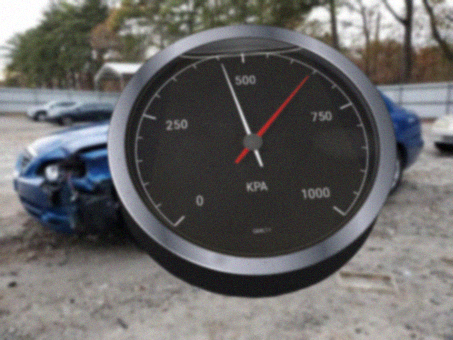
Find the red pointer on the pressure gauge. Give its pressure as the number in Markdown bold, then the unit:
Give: **650** kPa
